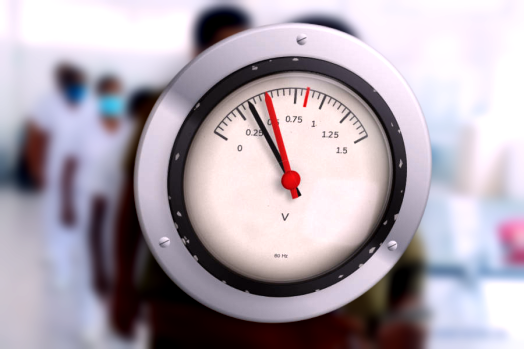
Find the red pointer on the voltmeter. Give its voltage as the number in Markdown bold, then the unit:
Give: **0.5** V
